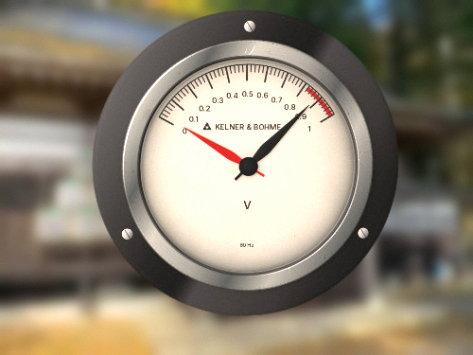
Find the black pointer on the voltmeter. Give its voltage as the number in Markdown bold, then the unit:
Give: **0.88** V
